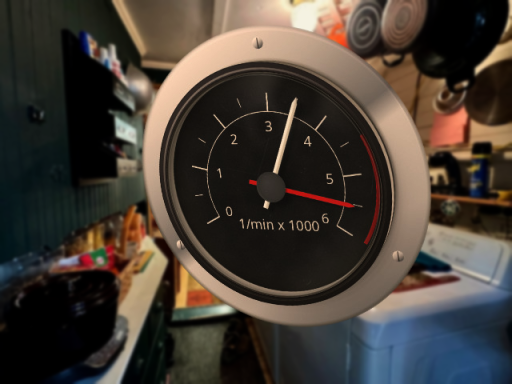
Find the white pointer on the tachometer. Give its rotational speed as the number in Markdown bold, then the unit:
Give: **3500** rpm
